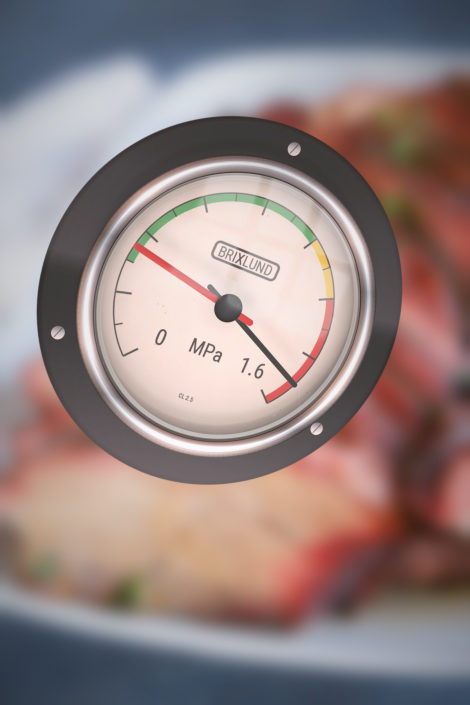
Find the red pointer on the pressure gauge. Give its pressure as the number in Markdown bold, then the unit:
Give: **0.35** MPa
